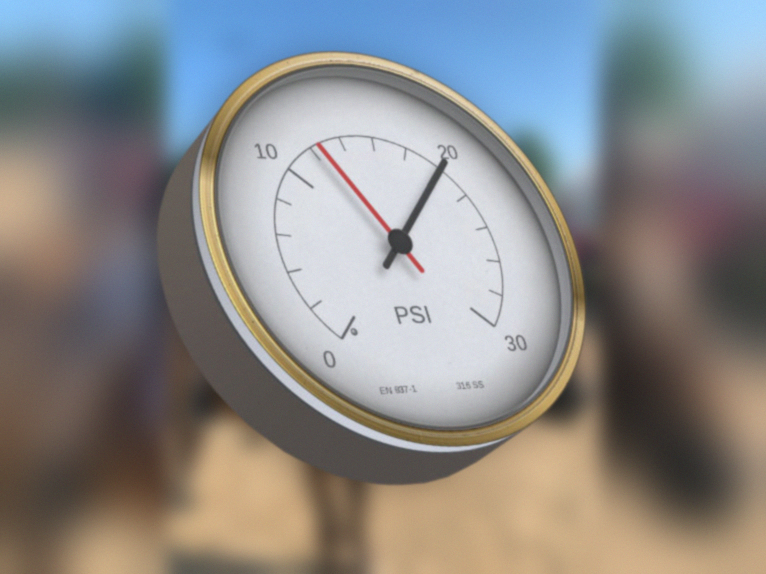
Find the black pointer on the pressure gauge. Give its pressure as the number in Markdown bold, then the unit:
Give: **20** psi
